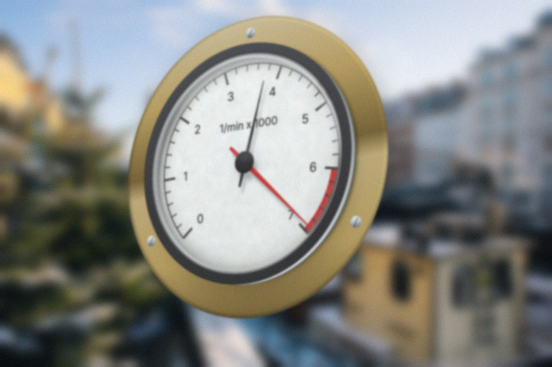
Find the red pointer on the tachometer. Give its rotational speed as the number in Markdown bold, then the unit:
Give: **6900** rpm
